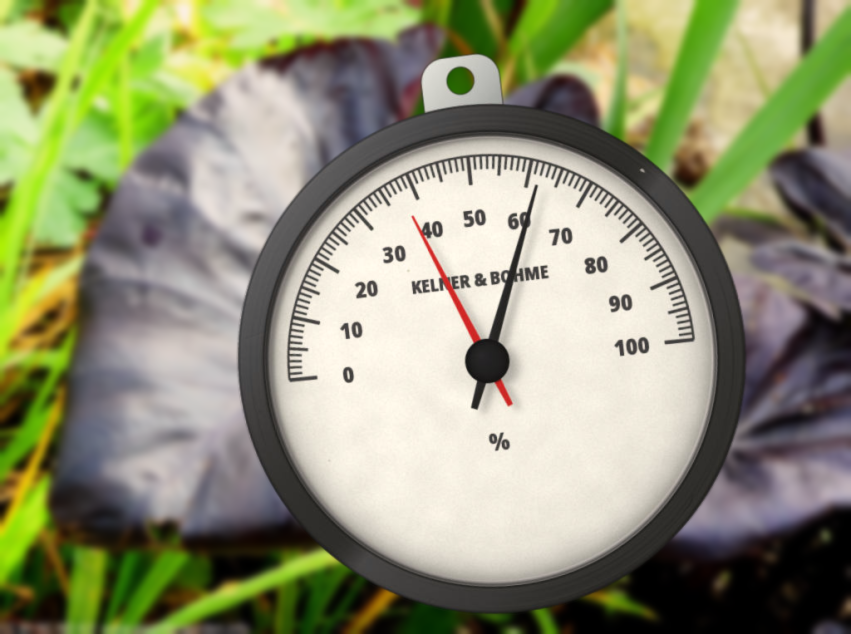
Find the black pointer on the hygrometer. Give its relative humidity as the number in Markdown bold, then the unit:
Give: **62** %
